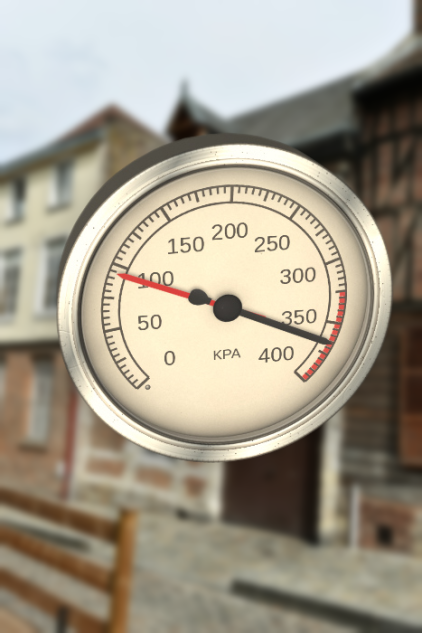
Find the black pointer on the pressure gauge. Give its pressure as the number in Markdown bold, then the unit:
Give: **365** kPa
